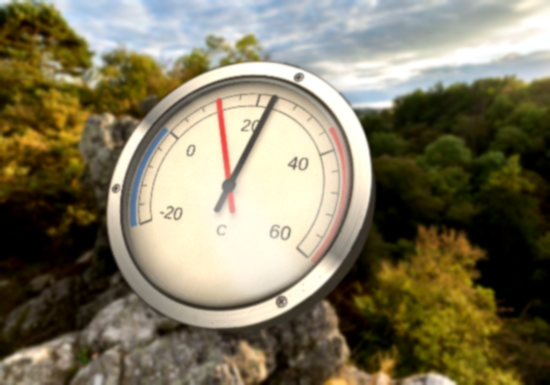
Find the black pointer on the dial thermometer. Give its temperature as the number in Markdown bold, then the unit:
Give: **24** °C
